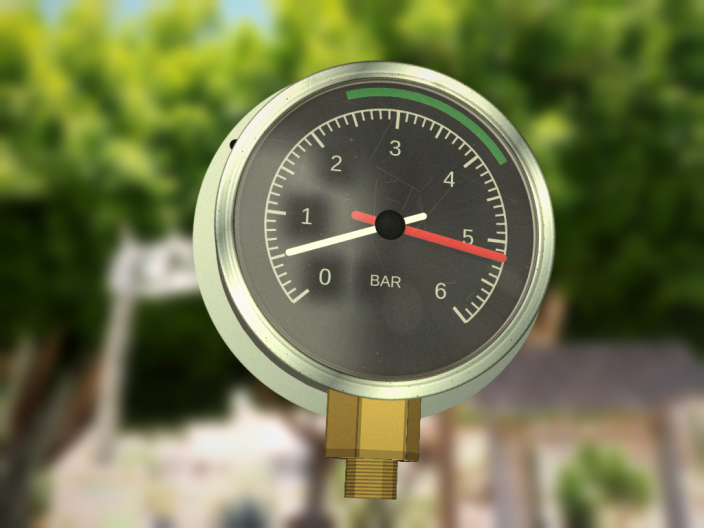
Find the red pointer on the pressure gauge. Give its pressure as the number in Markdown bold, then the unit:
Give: **5.2** bar
